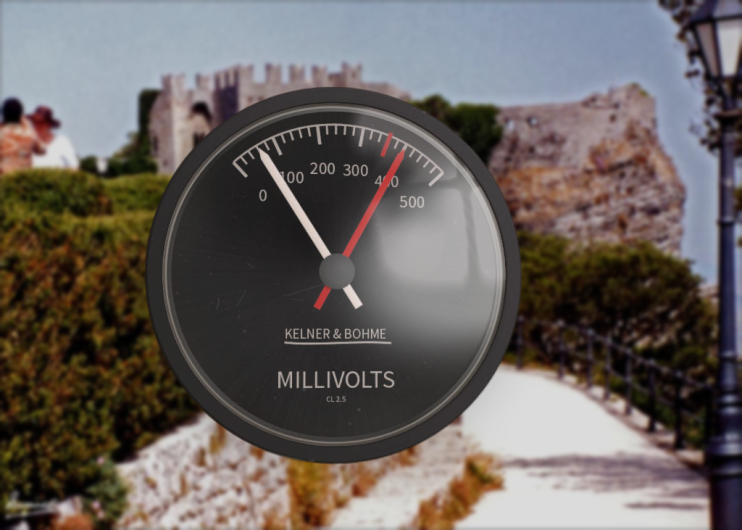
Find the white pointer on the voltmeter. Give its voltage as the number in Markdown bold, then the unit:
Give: **60** mV
